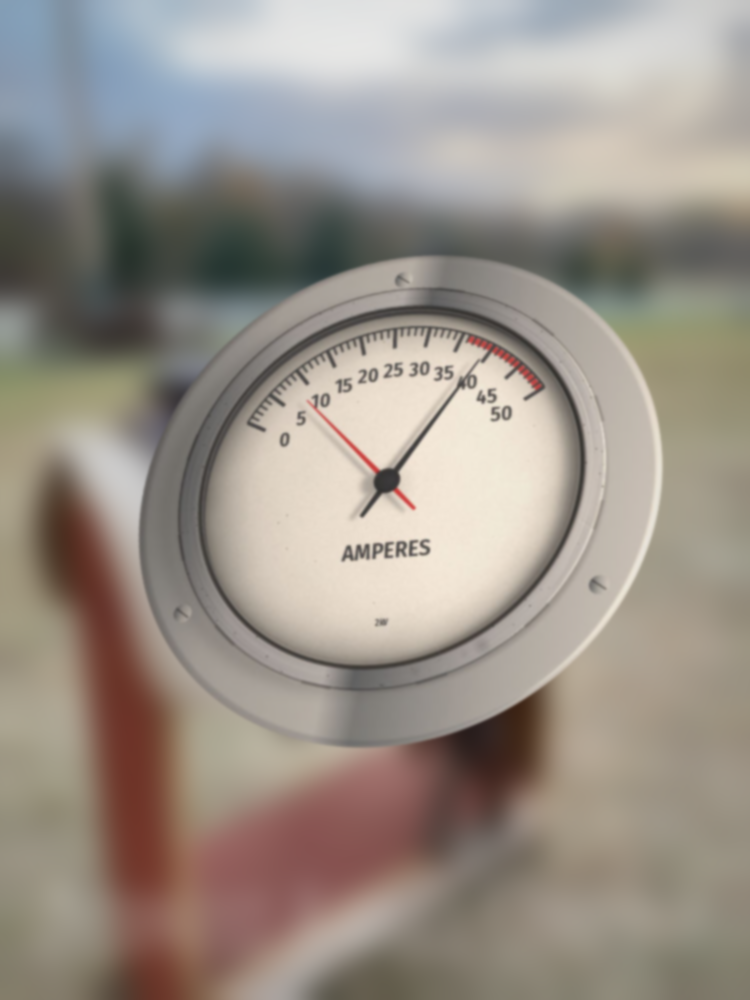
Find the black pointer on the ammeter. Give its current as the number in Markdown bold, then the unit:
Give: **40** A
